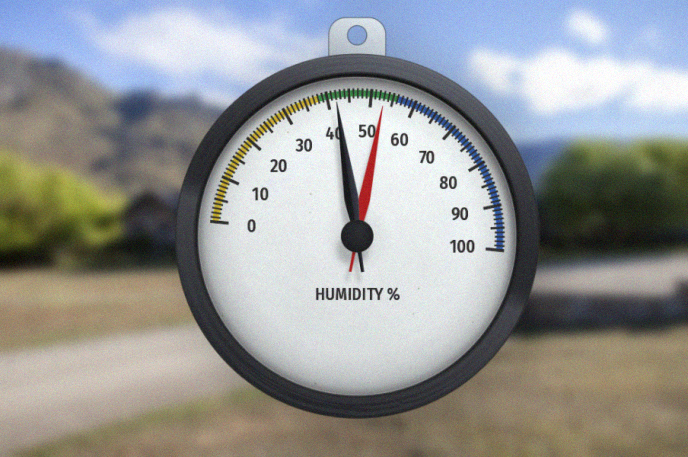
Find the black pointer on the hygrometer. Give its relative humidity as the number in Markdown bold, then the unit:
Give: **42** %
